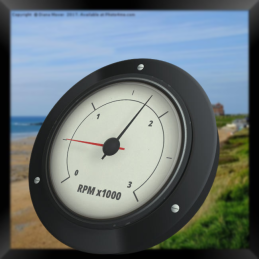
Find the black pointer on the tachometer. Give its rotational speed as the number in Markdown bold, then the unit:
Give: **1750** rpm
